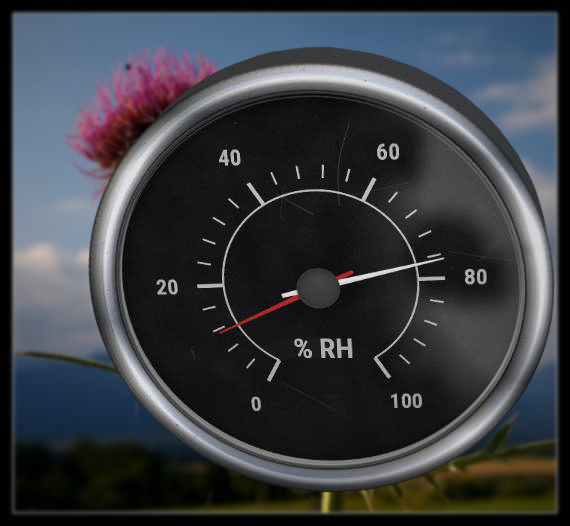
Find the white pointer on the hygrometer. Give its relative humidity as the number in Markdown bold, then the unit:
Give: **76** %
